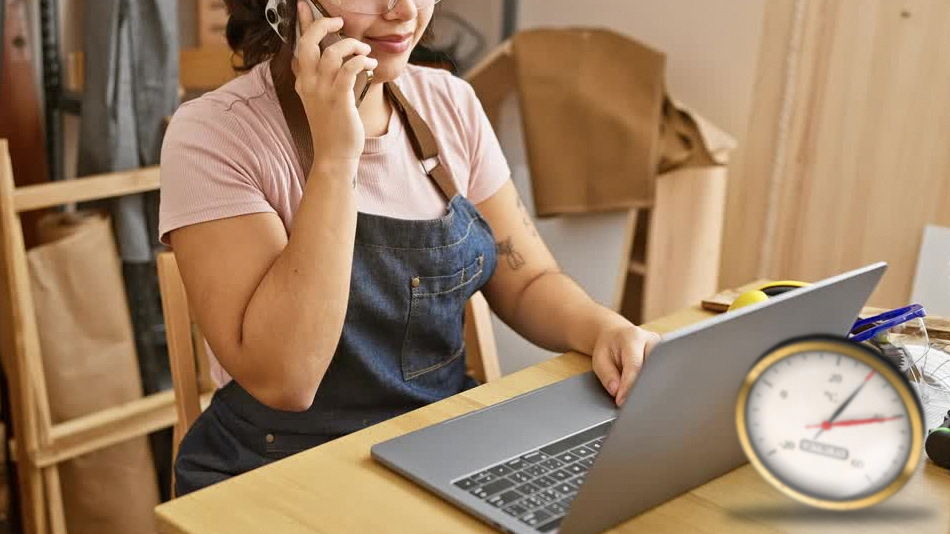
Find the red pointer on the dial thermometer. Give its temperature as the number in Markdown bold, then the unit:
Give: **40** °C
